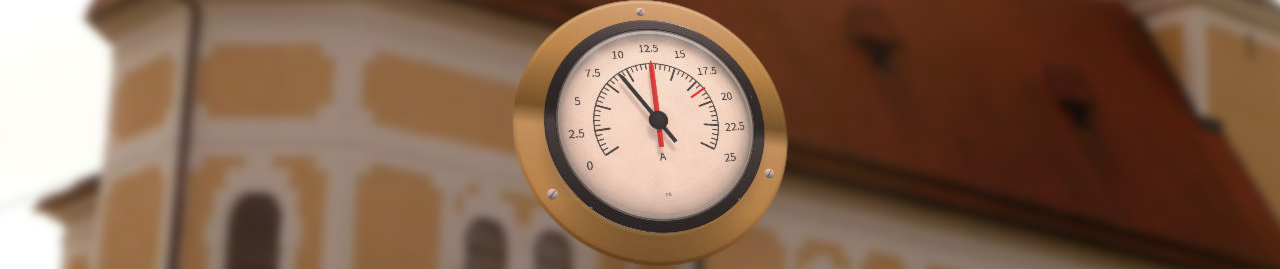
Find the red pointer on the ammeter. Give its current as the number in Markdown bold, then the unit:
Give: **12.5** A
